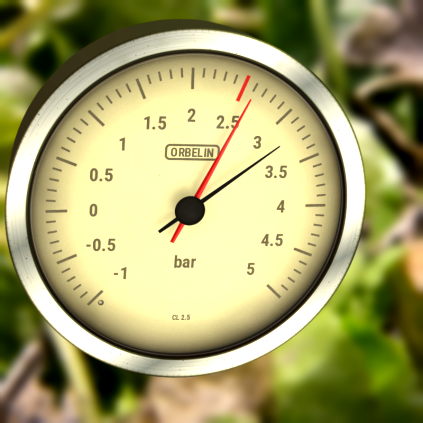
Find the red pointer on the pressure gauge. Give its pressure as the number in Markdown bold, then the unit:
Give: **2.6** bar
